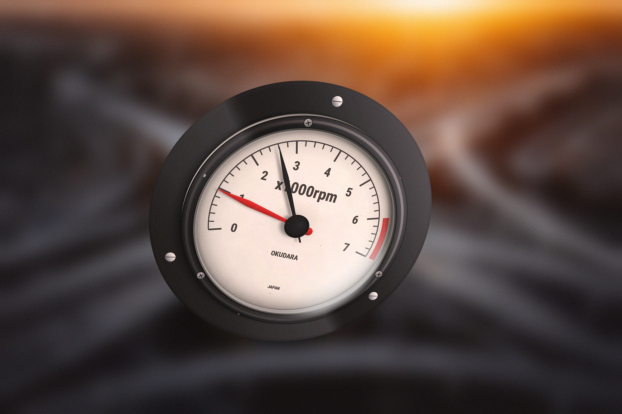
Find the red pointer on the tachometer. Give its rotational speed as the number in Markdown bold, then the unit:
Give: **1000** rpm
